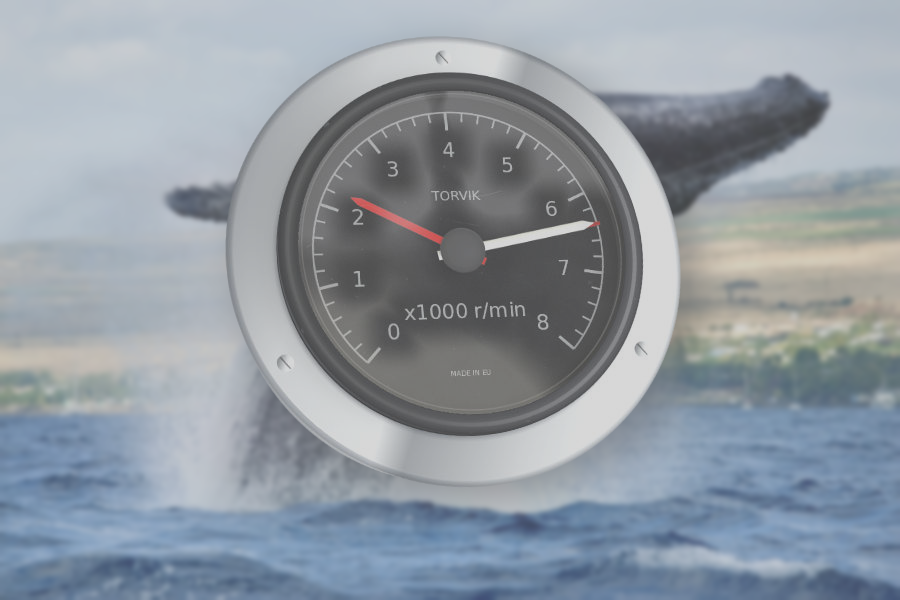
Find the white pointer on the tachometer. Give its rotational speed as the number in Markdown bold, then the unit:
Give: **6400** rpm
